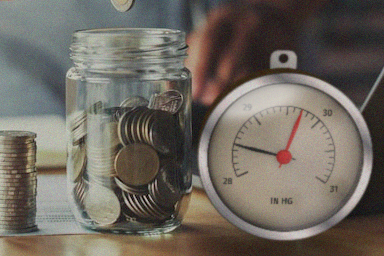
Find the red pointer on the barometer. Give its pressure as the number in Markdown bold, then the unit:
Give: **29.7** inHg
